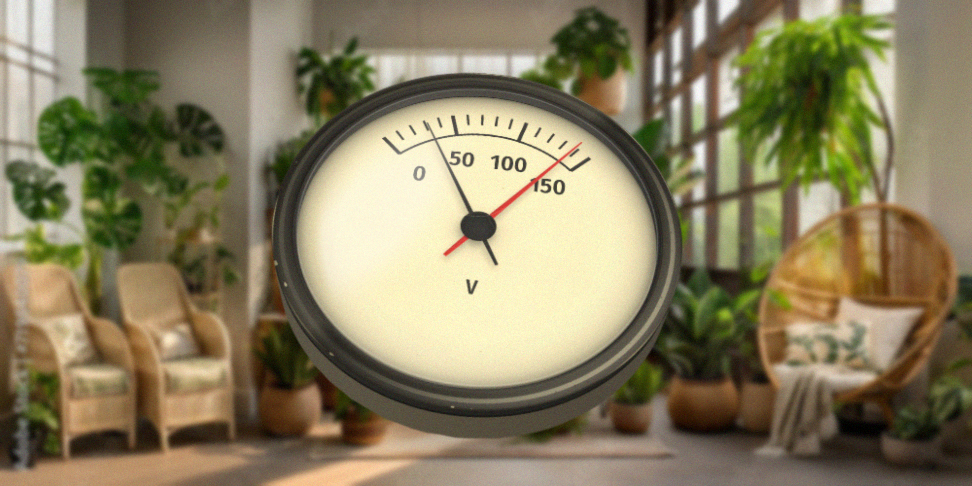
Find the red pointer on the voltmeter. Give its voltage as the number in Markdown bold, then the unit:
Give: **140** V
